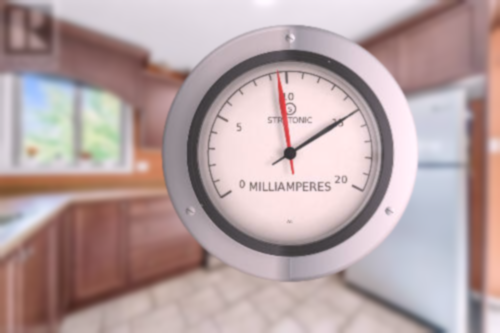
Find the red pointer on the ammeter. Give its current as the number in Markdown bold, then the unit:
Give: **9.5** mA
